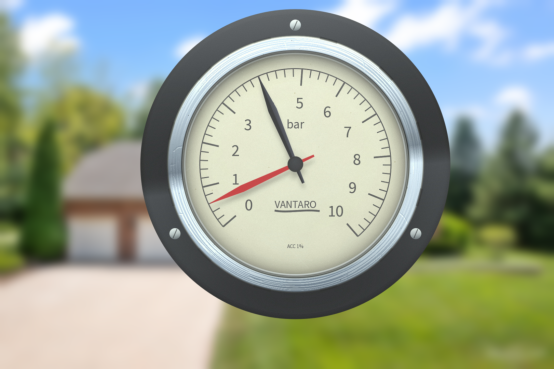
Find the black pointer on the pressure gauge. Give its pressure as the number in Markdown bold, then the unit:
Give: **4** bar
